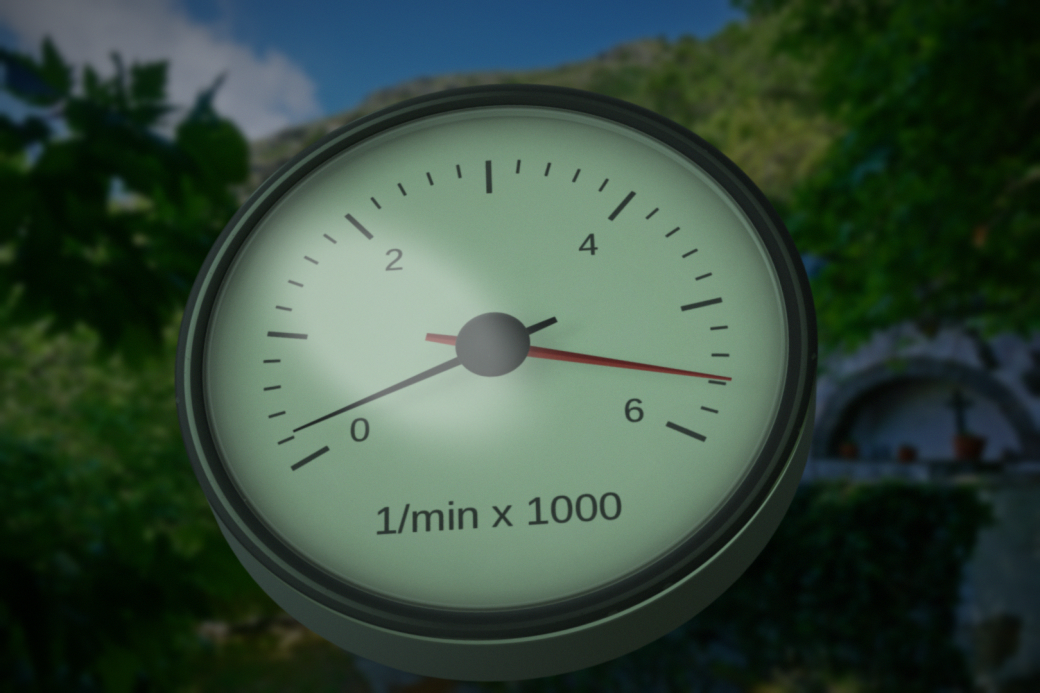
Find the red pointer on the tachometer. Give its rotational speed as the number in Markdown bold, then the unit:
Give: **5600** rpm
